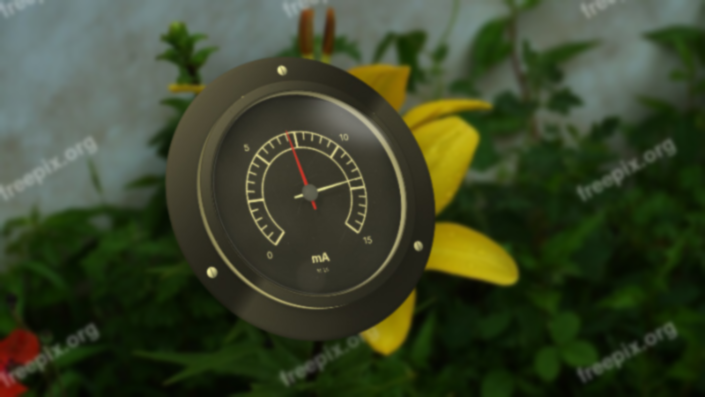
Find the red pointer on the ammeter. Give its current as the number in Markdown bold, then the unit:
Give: **7** mA
